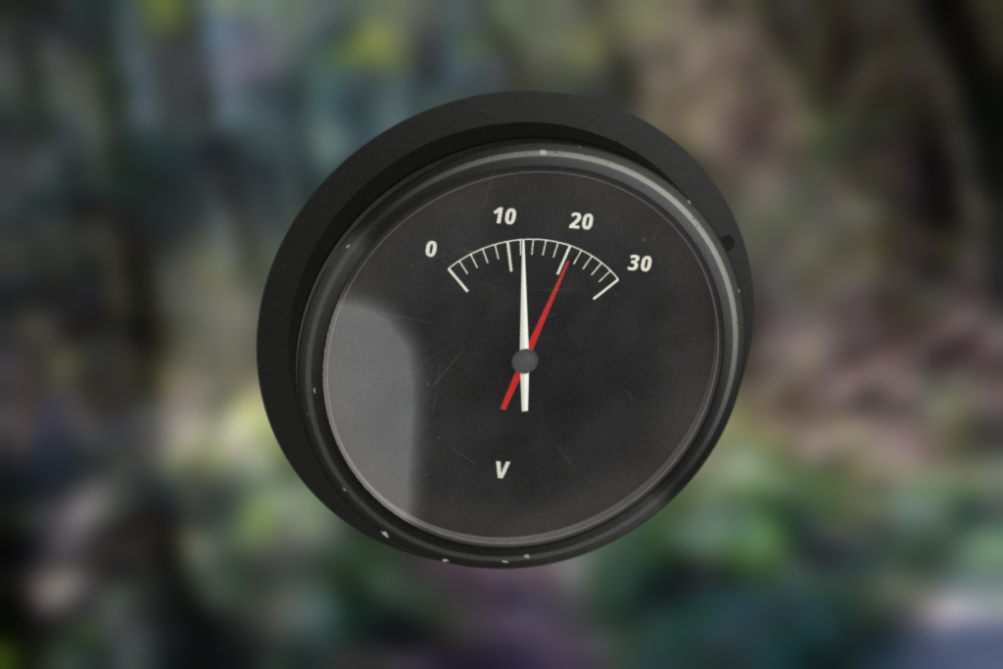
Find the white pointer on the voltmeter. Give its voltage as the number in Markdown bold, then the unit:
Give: **12** V
